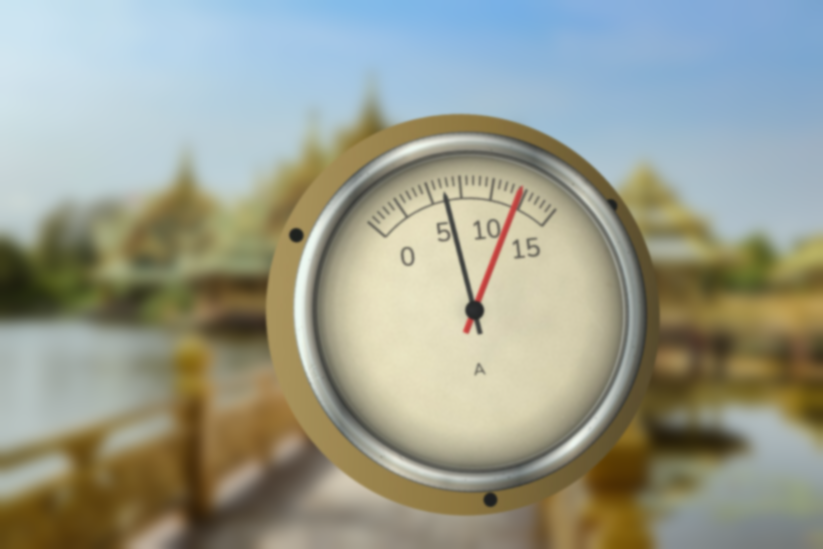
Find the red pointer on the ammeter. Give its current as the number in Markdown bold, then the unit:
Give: **12** A
